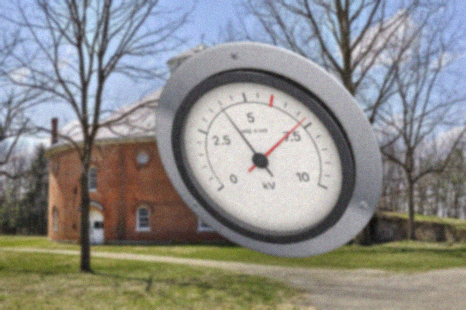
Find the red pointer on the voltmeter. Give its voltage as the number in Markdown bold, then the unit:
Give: **7.25** kV
